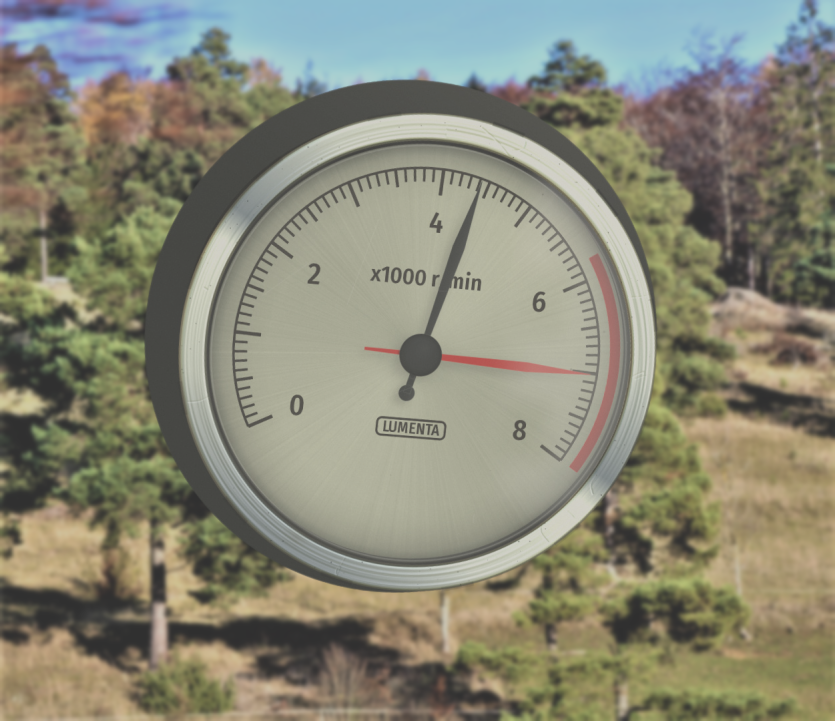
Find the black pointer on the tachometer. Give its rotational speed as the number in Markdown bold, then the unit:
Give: **4400** rpm
